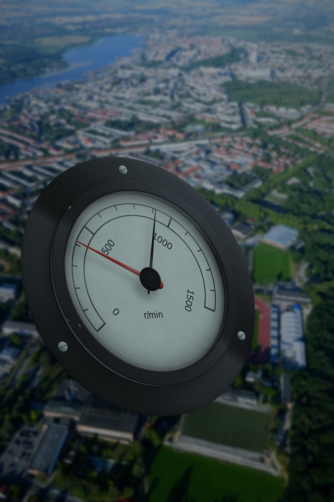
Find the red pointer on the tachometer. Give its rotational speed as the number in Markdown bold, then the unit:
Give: **400** rpm
